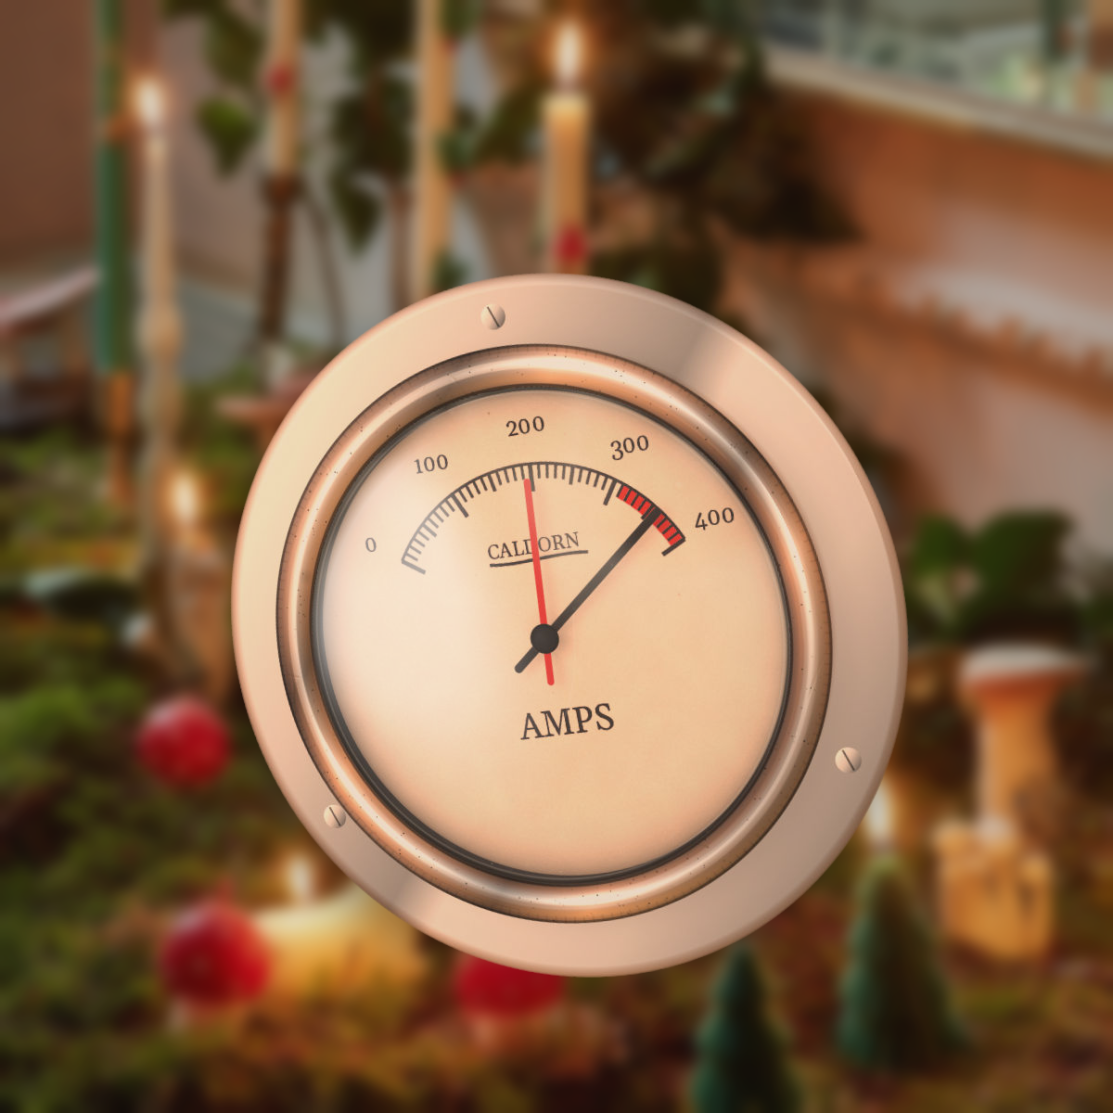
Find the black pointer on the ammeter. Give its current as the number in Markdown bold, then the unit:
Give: **360** A
